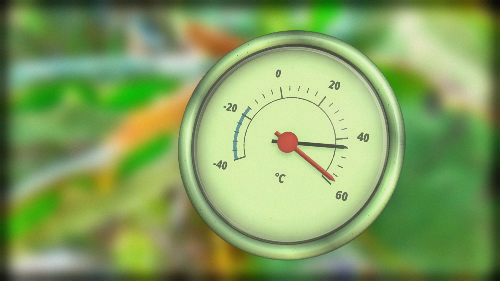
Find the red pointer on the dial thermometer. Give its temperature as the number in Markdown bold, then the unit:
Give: **58** °C
